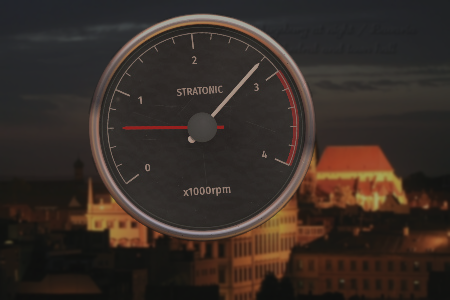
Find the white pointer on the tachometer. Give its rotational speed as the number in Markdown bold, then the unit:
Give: **2800** rpm
